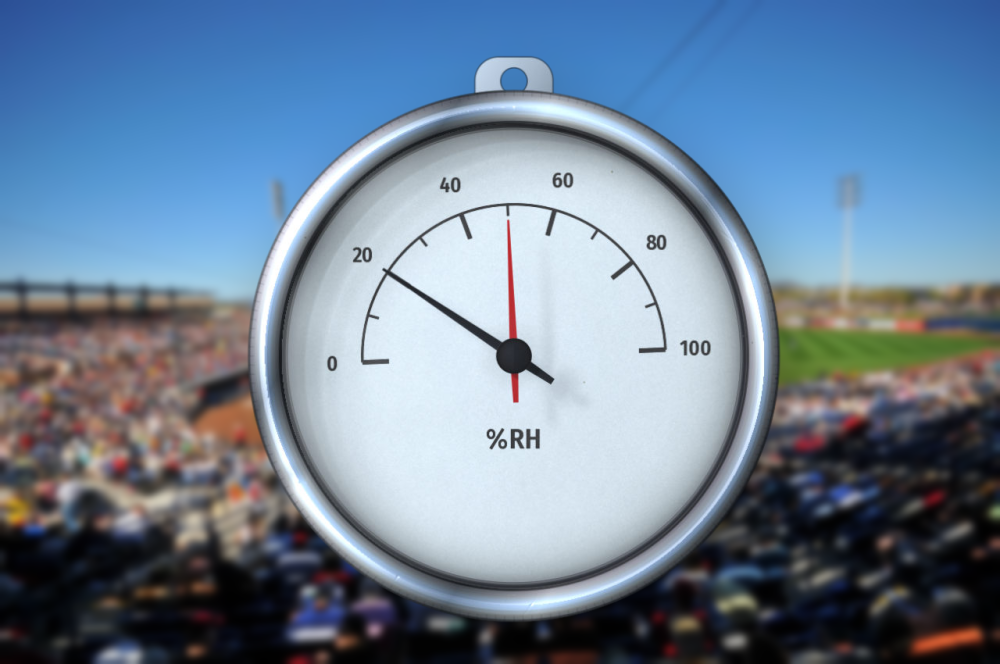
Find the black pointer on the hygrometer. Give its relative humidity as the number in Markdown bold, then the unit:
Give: **20** %
